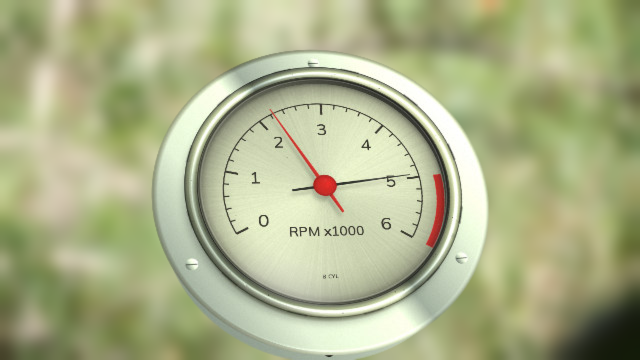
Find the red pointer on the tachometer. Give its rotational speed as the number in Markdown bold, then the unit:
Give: **2200** rpm
